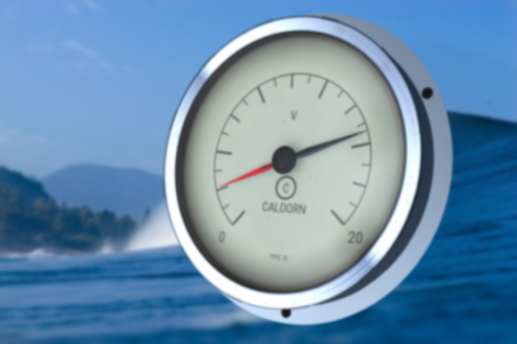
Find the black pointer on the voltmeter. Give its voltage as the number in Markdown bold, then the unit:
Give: **15.5** V
